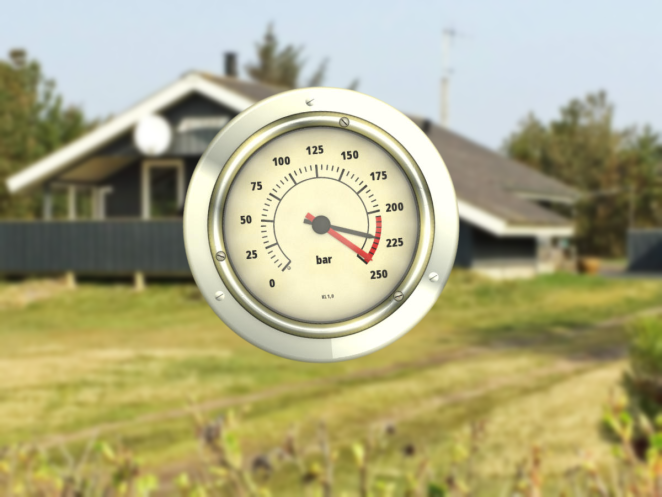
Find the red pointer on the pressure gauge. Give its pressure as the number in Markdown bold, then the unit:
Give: **245** bar
